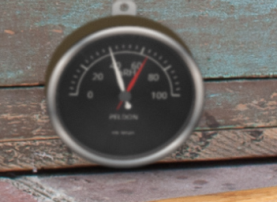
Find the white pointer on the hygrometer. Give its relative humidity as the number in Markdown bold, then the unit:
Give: **40** %
